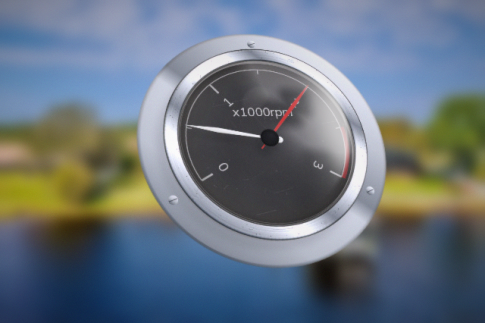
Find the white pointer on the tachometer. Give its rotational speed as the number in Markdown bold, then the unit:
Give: **500** rpm
